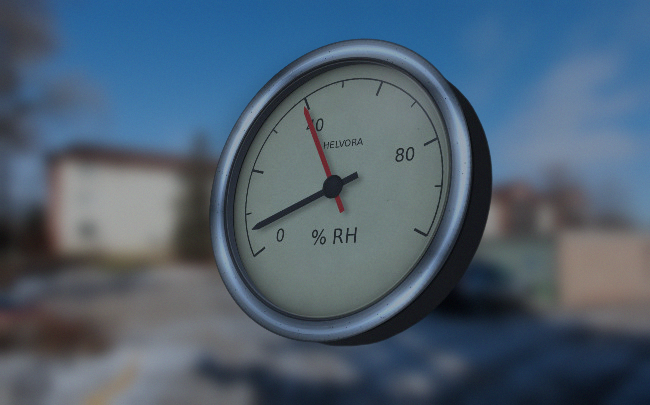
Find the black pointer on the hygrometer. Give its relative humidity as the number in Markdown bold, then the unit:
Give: **5** %
